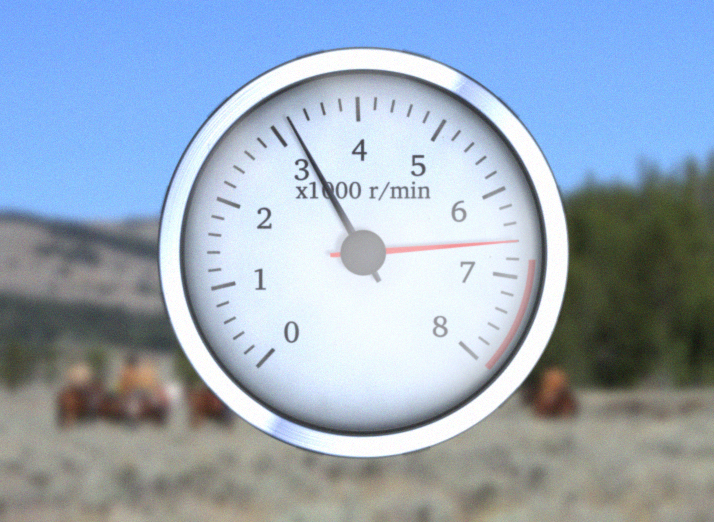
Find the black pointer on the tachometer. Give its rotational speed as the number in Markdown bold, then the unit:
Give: **3200** rpm
